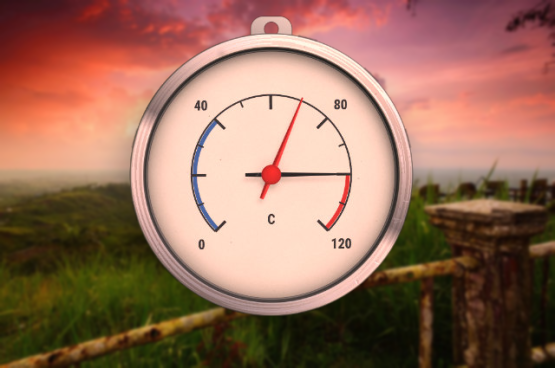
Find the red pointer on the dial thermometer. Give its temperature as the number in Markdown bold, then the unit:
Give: **70** °C
